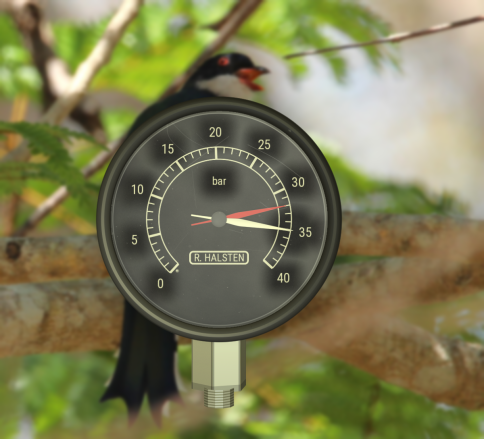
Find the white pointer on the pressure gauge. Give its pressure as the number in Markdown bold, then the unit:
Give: **35** bar
